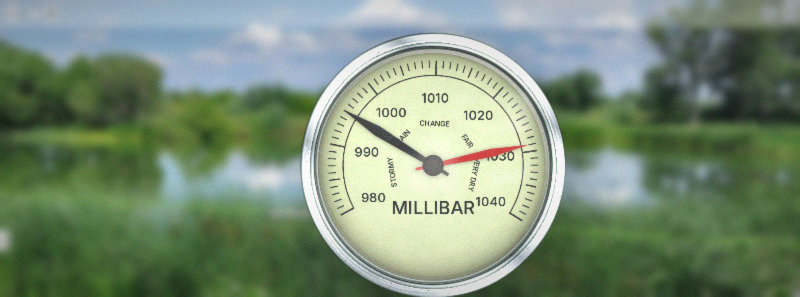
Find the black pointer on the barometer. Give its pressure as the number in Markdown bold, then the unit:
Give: **995** mbar
